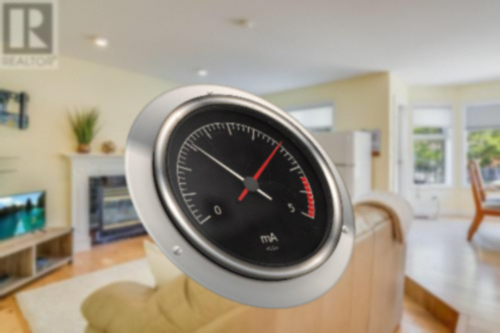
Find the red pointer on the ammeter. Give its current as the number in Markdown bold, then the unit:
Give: **3.5** mA
